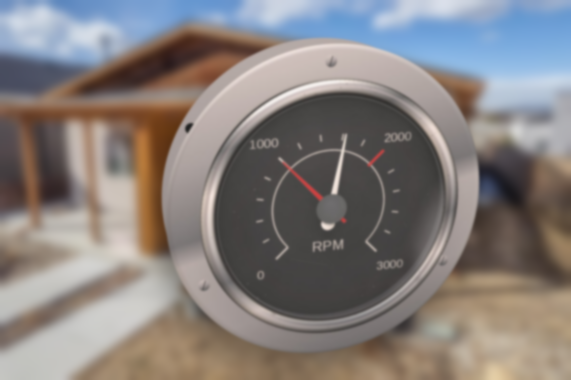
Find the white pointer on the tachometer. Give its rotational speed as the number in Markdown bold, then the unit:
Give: **1600** rpm
